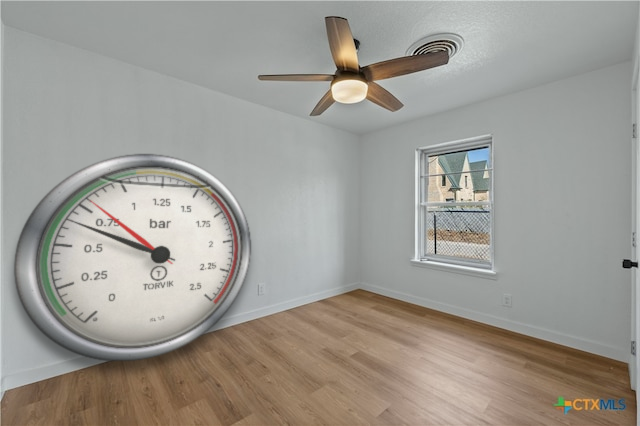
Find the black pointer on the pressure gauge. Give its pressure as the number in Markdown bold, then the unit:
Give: **0.65** bar
